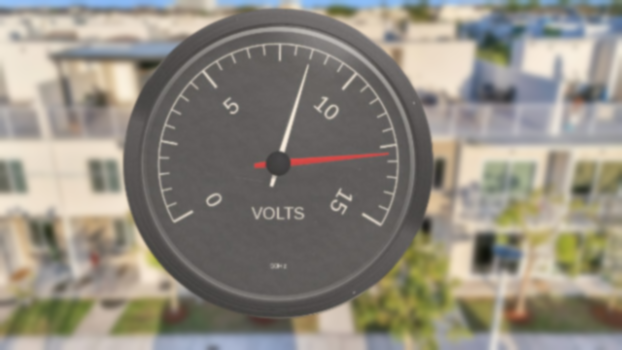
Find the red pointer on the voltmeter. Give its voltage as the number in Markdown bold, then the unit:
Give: **12.75** V
